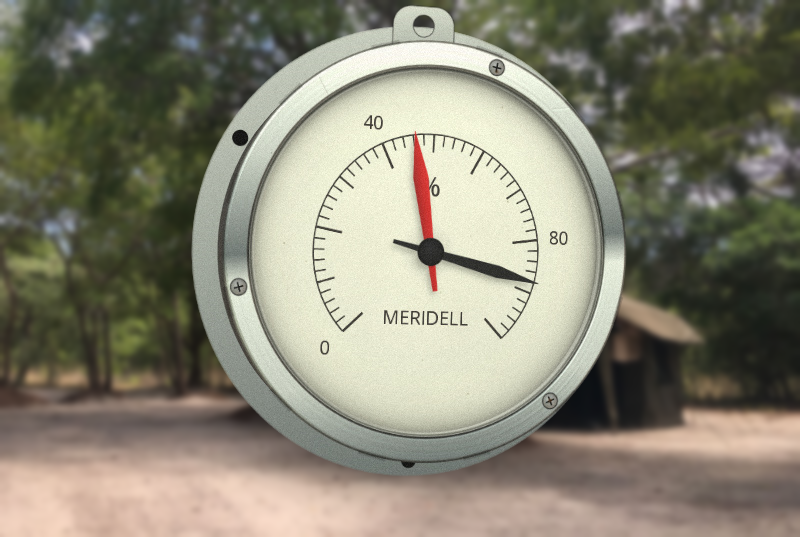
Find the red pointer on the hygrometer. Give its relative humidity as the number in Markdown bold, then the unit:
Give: **46** %
